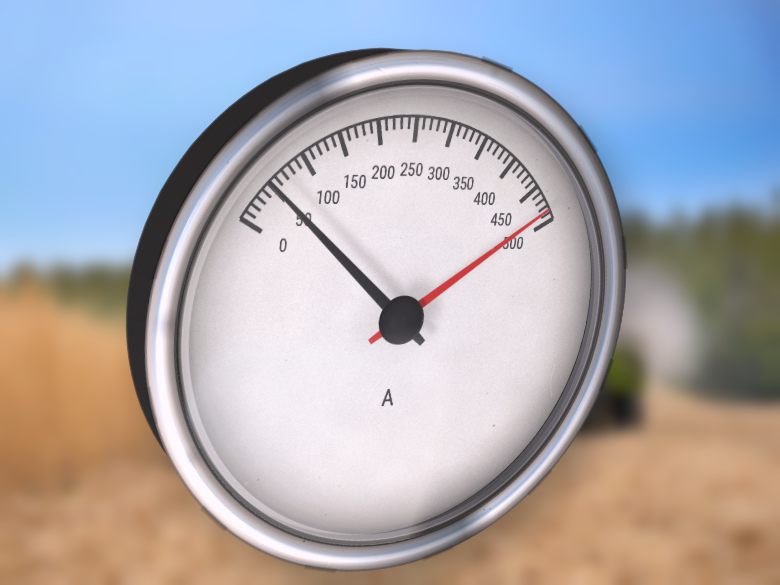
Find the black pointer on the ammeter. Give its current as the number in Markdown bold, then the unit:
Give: **50** A
